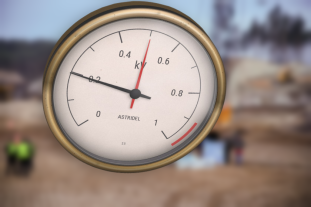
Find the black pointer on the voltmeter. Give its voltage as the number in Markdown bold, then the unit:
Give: **0.2** kV
